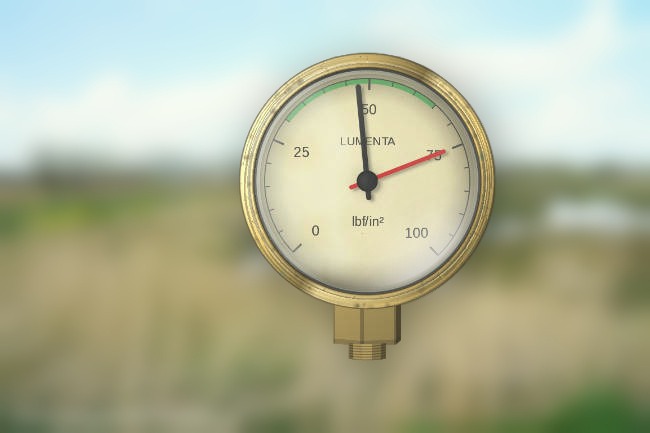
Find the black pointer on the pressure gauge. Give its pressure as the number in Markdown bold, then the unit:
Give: **47.5** psi
